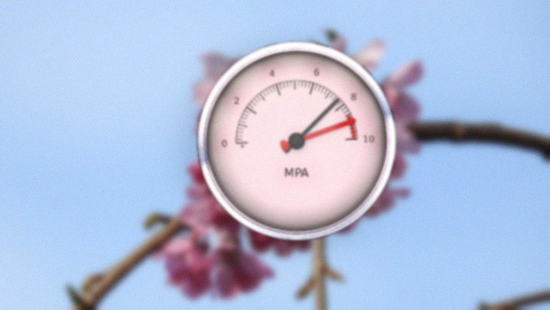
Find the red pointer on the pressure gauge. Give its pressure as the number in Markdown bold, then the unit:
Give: **9** MPa
